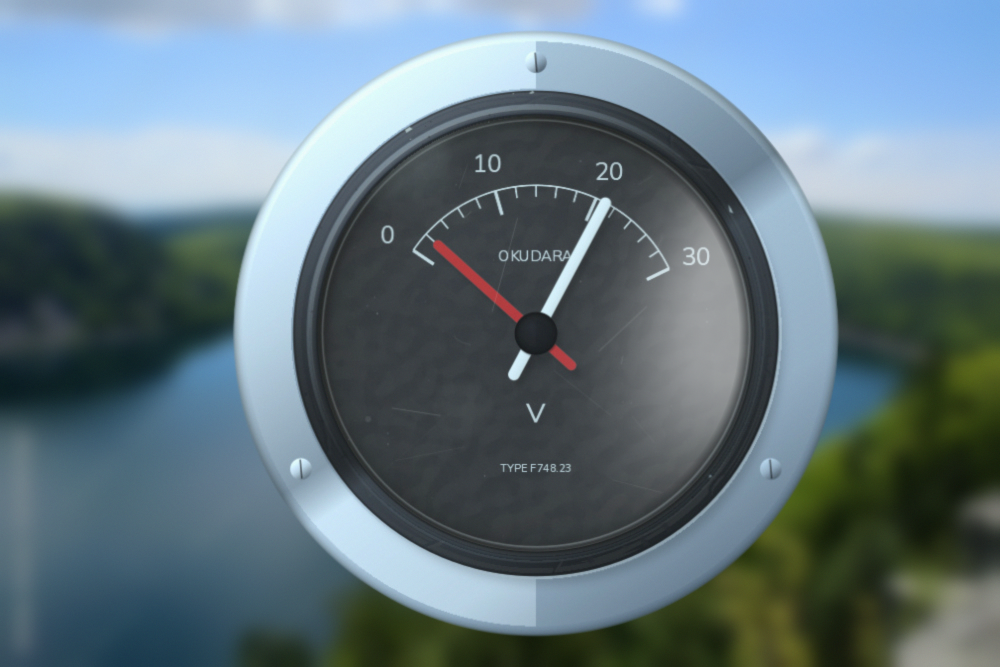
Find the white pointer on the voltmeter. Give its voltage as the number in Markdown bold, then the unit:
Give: **21** V
